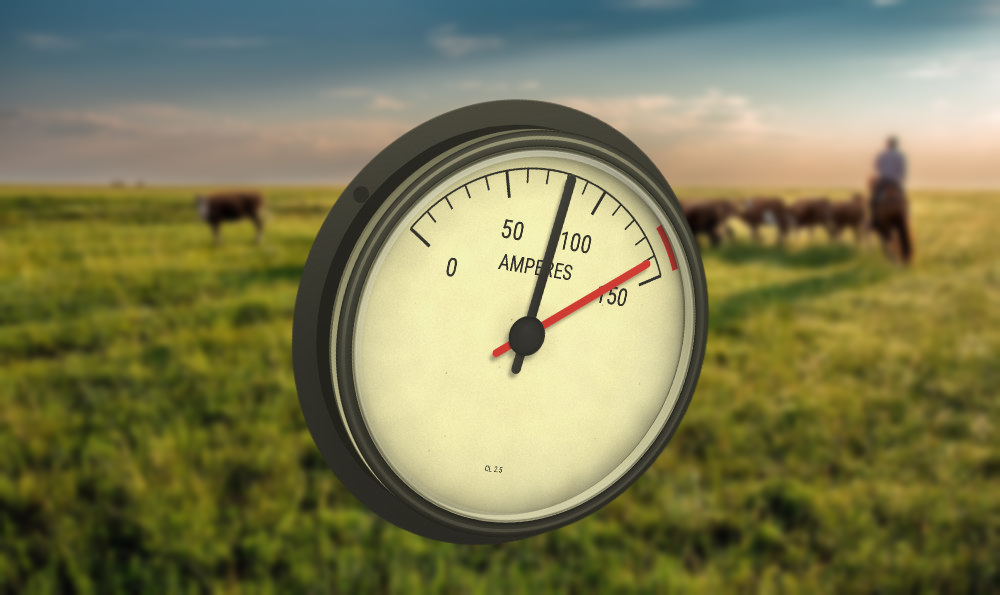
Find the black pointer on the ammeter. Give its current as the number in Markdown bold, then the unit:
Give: **80** A
